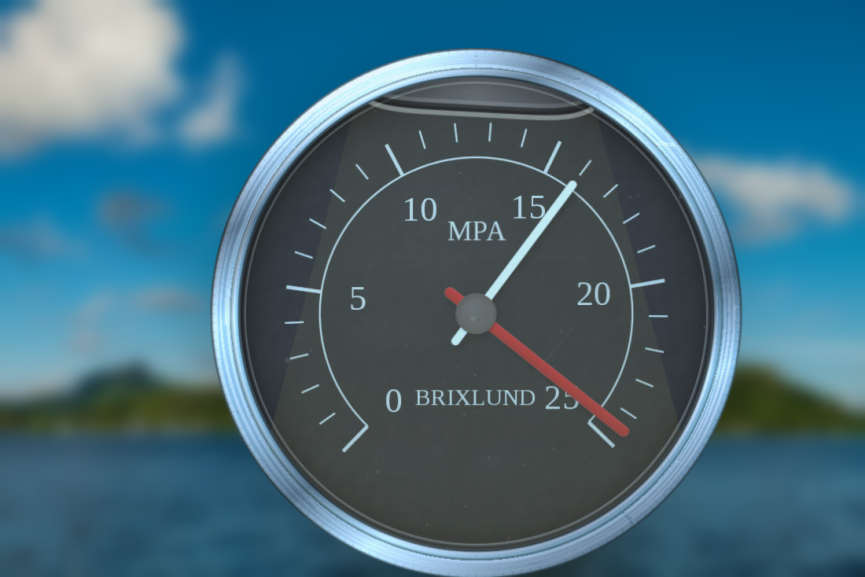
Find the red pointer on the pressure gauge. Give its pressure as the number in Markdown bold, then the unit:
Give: **24.5** MPa
